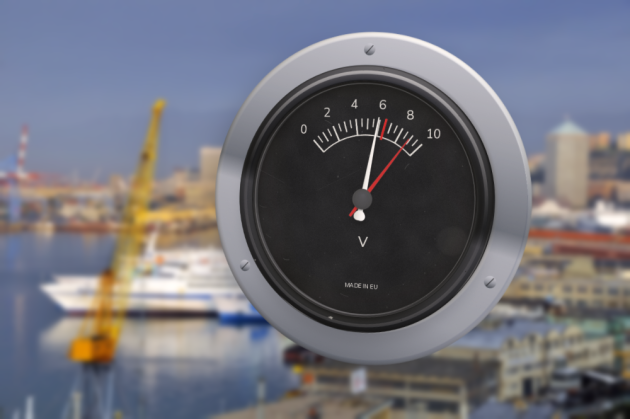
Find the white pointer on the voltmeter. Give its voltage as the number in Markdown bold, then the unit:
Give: **6** V
